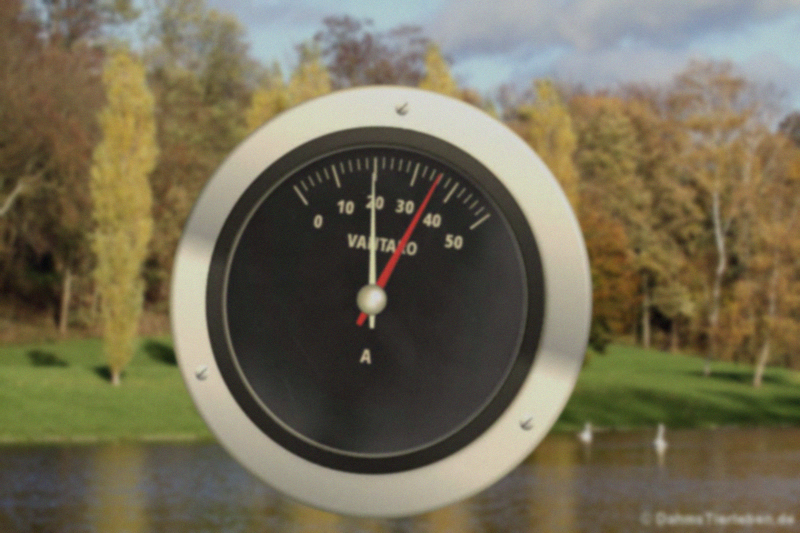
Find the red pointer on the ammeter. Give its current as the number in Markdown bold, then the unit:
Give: **36** A
